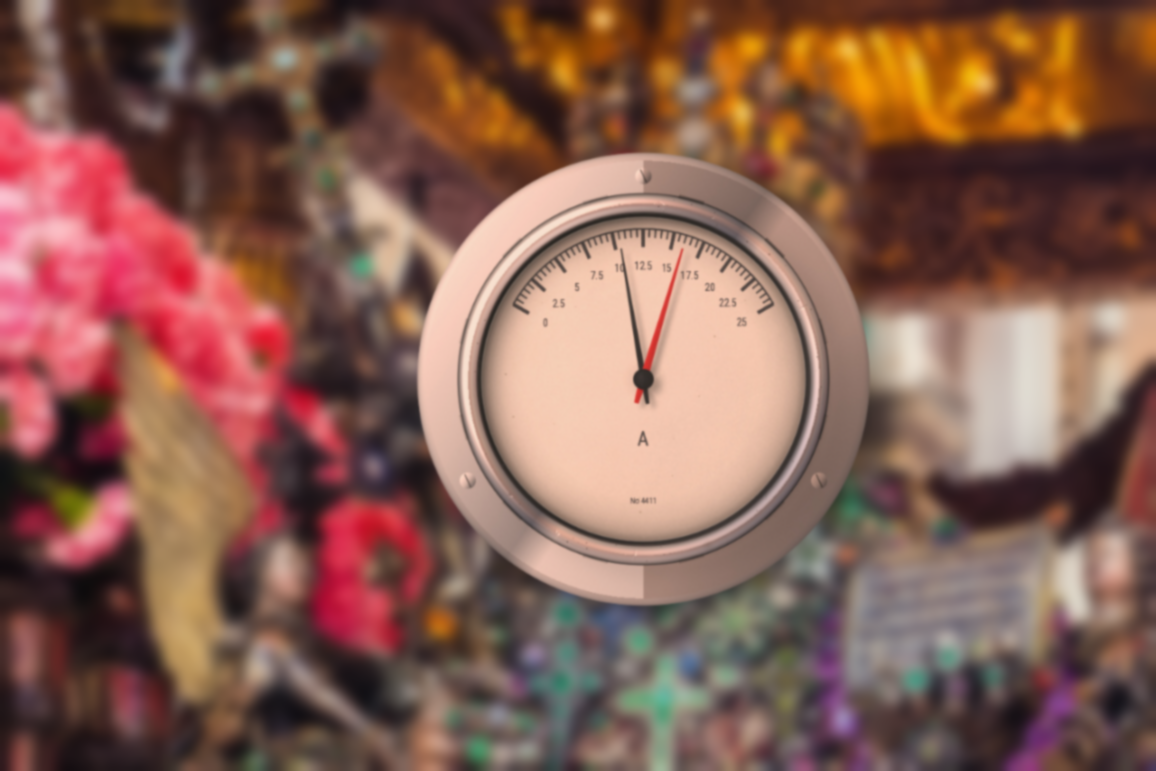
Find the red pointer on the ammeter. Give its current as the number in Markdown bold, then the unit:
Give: **16** A
